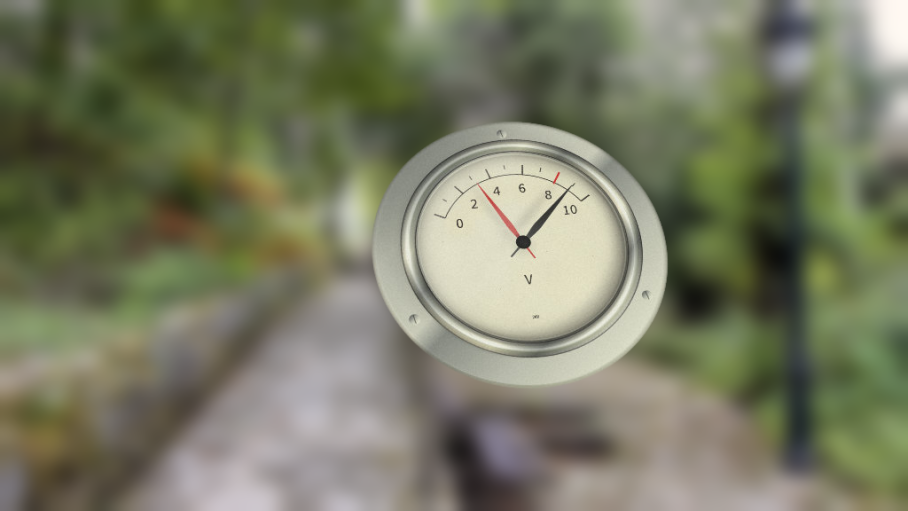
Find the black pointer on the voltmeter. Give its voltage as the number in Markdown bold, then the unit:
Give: **9** V
